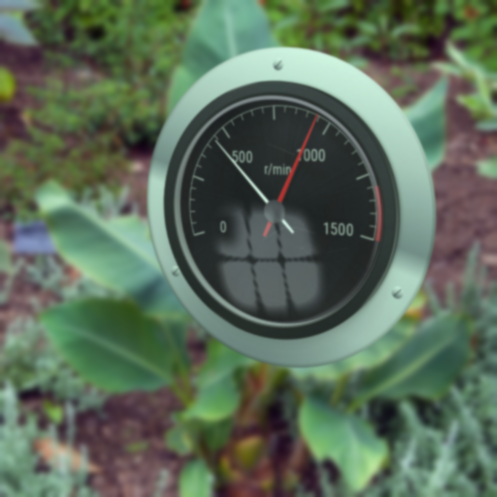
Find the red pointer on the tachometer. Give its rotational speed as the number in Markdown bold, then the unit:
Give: **950** rpm
